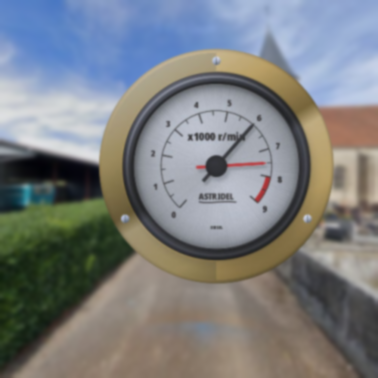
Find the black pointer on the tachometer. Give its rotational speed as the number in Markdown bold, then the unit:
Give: **6000** rpm
